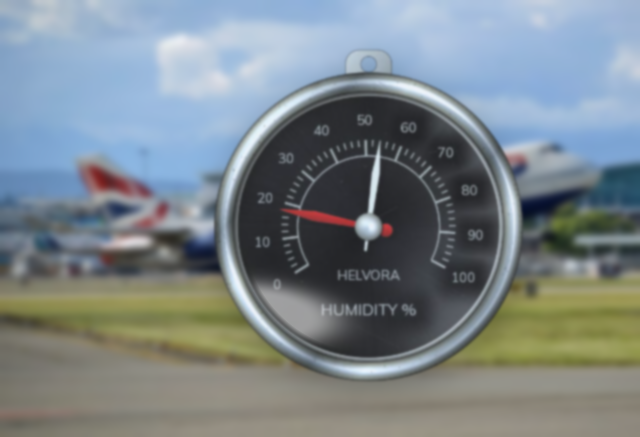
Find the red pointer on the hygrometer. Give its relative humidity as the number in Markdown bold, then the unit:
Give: **18** %
